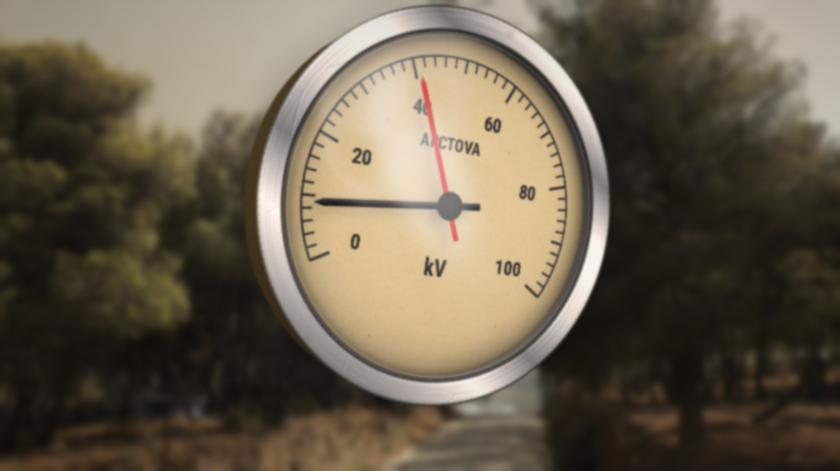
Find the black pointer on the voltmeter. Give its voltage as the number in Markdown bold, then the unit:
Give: **9** kV
